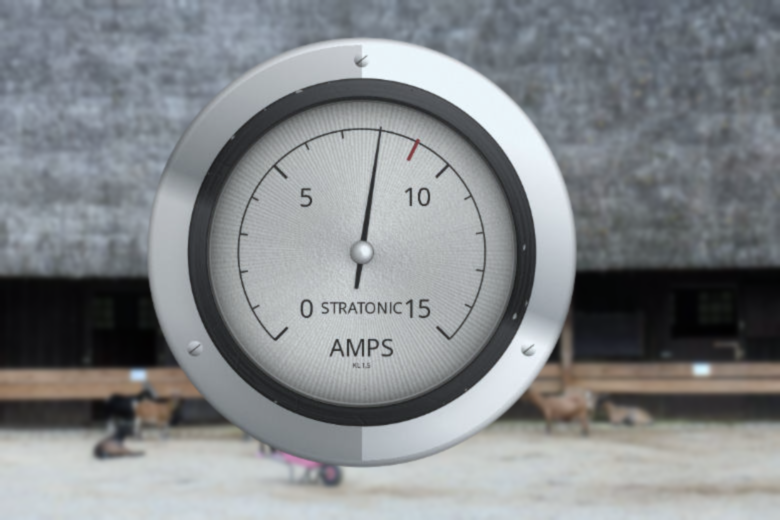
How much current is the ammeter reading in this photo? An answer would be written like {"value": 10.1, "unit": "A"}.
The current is {"value": 8, "unit": "A"}
